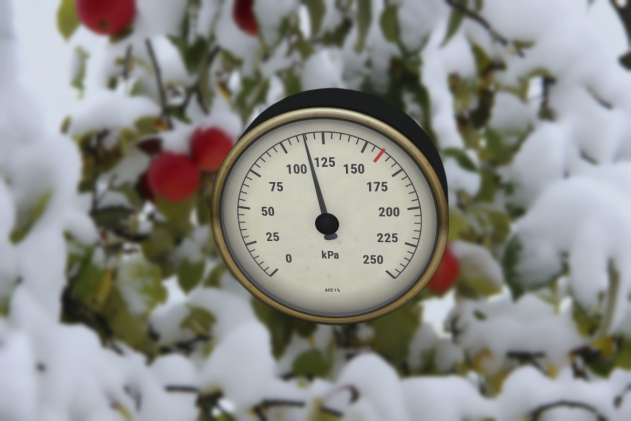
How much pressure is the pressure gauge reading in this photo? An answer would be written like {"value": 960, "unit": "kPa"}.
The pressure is {"value": 115, "unit": "kPa"}
